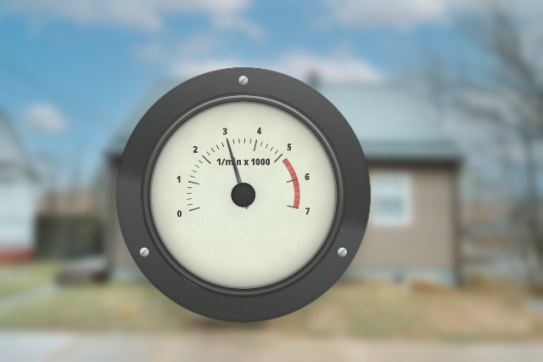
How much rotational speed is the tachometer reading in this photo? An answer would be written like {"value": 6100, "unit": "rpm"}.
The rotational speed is {"value": 3000, "unit": "rpm"}
